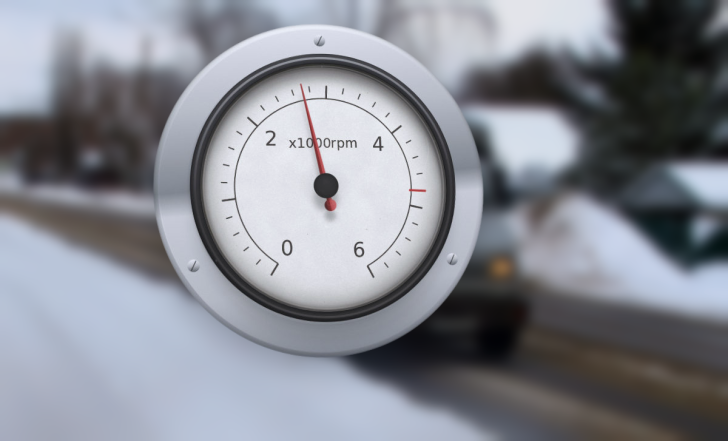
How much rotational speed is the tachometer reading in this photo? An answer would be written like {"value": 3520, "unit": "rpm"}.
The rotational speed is {"value": 2700, "unit": "rpm"}
